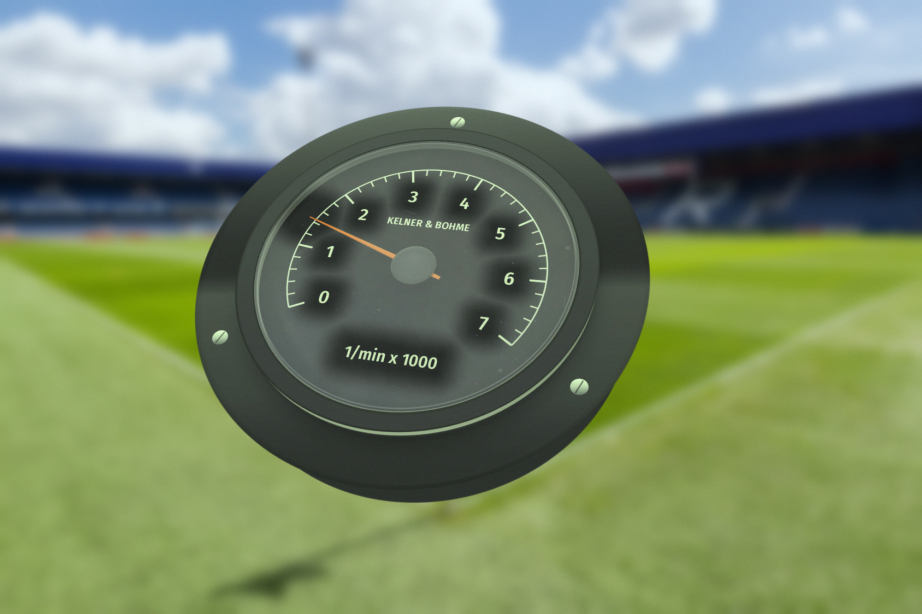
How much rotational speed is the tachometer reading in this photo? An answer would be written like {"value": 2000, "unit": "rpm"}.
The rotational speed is {"value": 1400, "unit": "rpm"}
